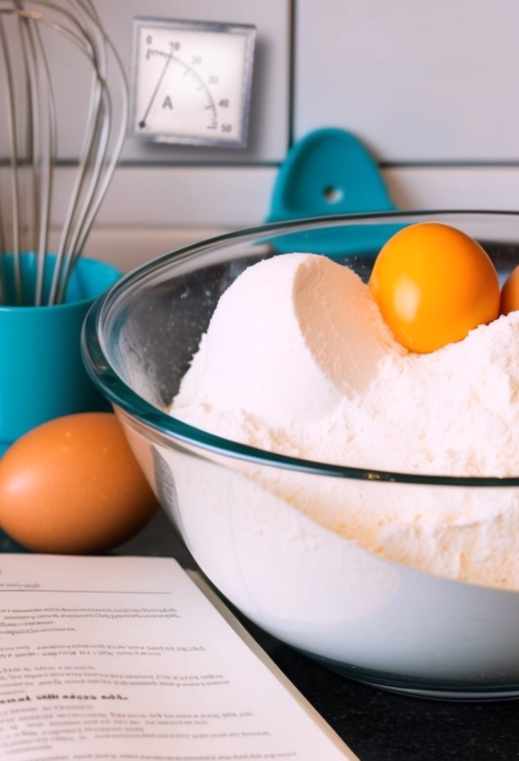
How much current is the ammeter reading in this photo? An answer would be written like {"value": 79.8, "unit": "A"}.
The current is {"value": 10, "unit": "A"}
